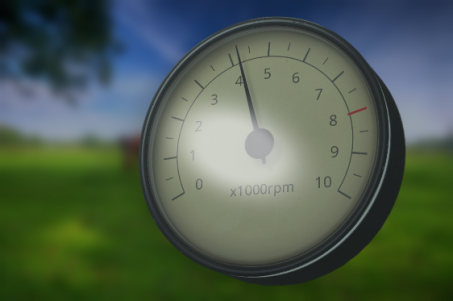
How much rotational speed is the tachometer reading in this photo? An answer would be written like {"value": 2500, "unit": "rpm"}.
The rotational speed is {"value": 4250, "unit": "rpm"}
